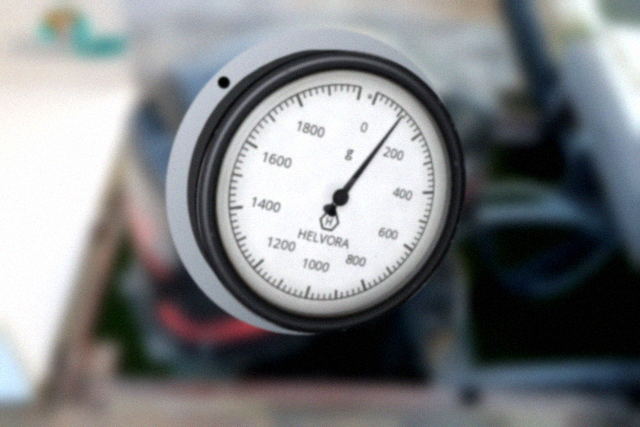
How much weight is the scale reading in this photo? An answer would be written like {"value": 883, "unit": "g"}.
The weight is {"value": 100, "unit": "g"}
